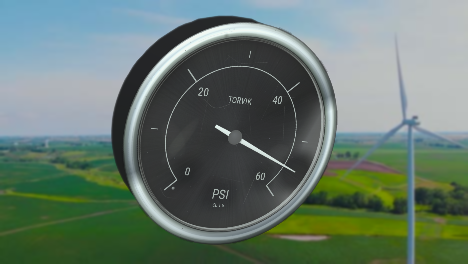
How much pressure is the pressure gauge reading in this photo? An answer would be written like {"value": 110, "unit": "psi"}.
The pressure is {"value": 55, "unit": "psi"}
